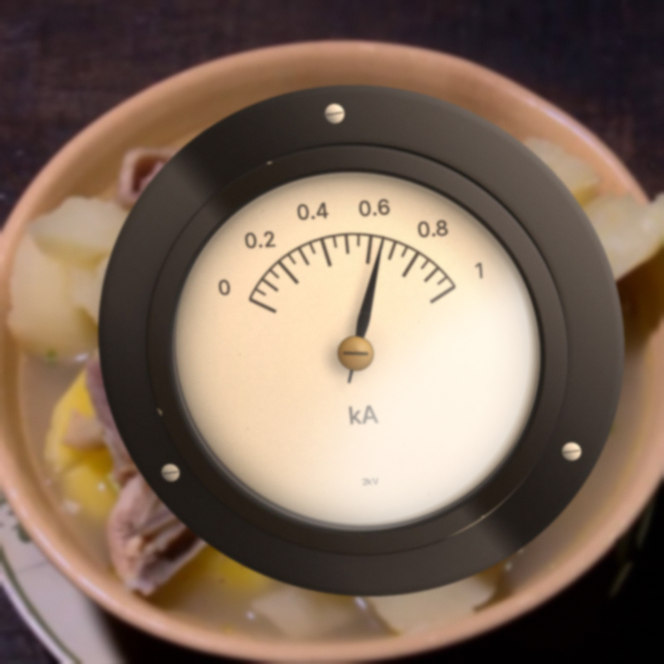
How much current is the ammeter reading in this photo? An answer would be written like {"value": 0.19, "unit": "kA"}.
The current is {"value": 0.65, "unit": "kA"}
